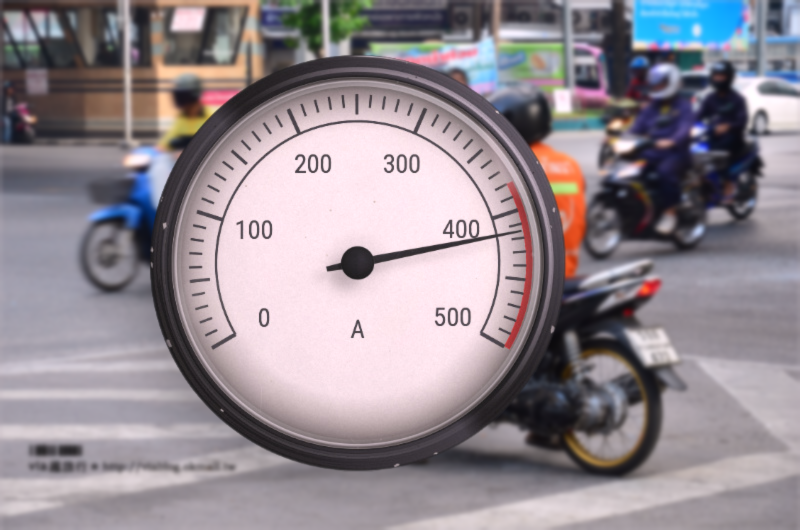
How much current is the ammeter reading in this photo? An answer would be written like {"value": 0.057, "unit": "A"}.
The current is {"value": 415, "unit": "A"}
